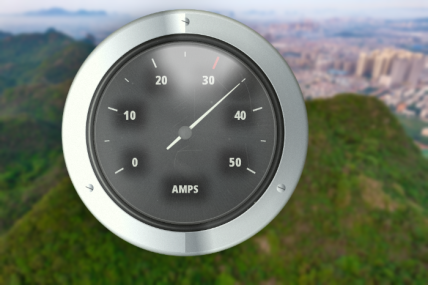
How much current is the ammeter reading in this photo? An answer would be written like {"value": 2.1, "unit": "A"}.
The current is {"value": 35, "unit": "A"}
